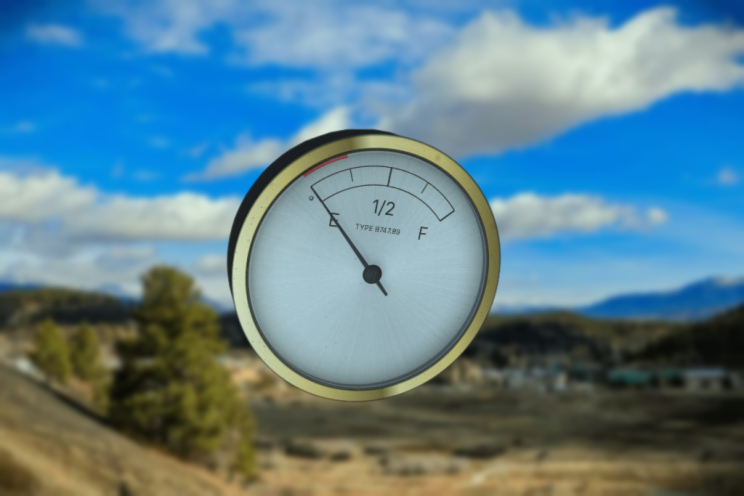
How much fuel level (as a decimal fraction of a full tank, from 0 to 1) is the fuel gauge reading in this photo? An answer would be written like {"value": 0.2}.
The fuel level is {"value": 0}
